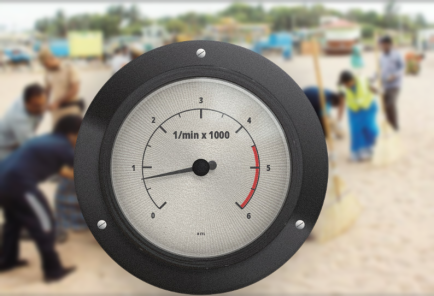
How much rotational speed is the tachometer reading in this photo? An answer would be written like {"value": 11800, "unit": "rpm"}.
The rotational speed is {"value": 750, "unit": "rpm"}
